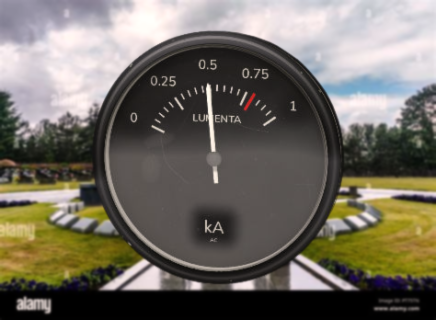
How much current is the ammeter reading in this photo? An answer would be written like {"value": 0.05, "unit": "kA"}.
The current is {"value": 0.5, "unit": "kA"}
